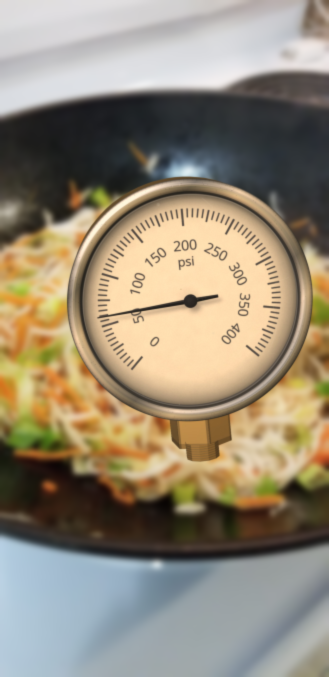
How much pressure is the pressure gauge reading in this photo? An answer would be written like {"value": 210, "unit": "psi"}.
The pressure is {"value": 60, "unit": "psi"}
